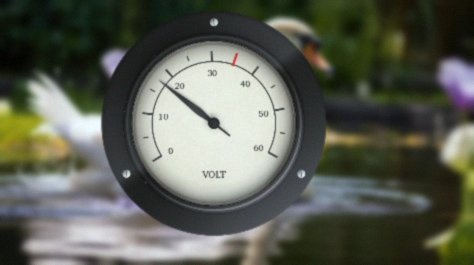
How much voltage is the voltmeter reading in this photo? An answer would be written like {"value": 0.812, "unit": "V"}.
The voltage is {"value": 17.5, "unit": "V"}
